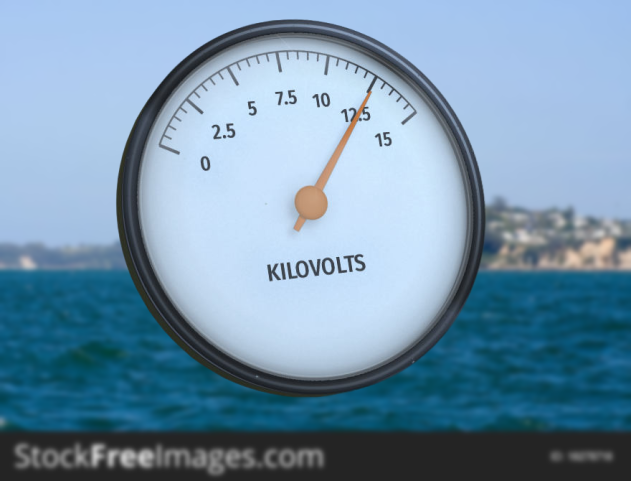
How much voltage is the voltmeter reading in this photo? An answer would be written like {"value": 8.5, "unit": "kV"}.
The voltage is {"value": 12.5, "unit": "kV"}
